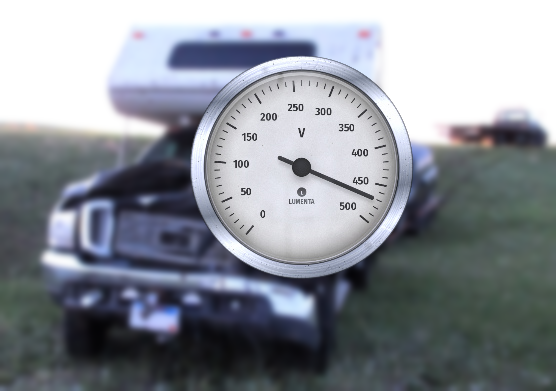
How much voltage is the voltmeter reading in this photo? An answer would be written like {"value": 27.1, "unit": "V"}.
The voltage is {"value": 470, "unit": "V"}
